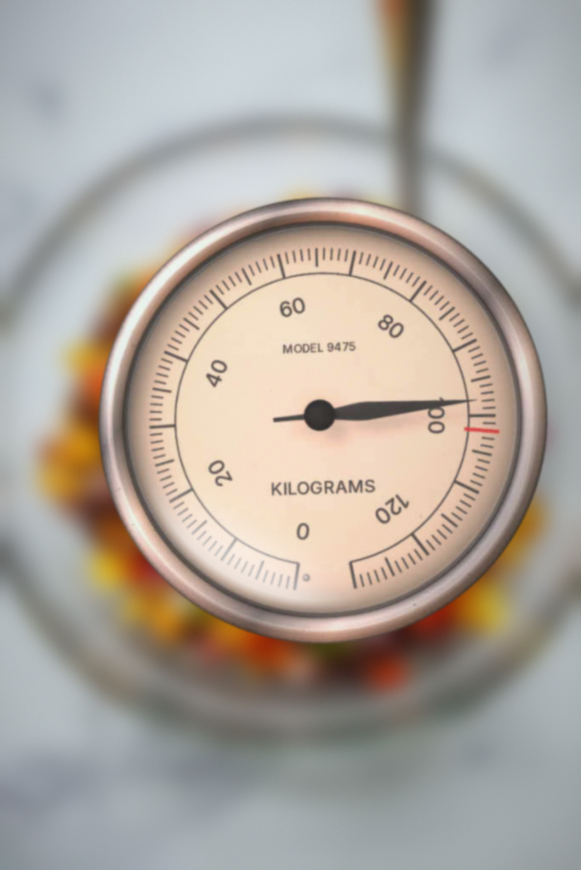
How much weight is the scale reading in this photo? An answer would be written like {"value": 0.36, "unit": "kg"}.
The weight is {"value": 98, "unit": "kg"}
